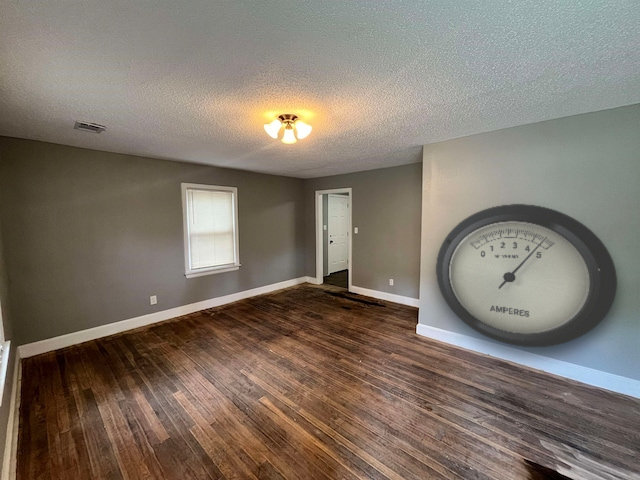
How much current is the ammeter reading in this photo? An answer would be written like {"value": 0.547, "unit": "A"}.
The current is {"value": 4.5, "unit": "A"}
